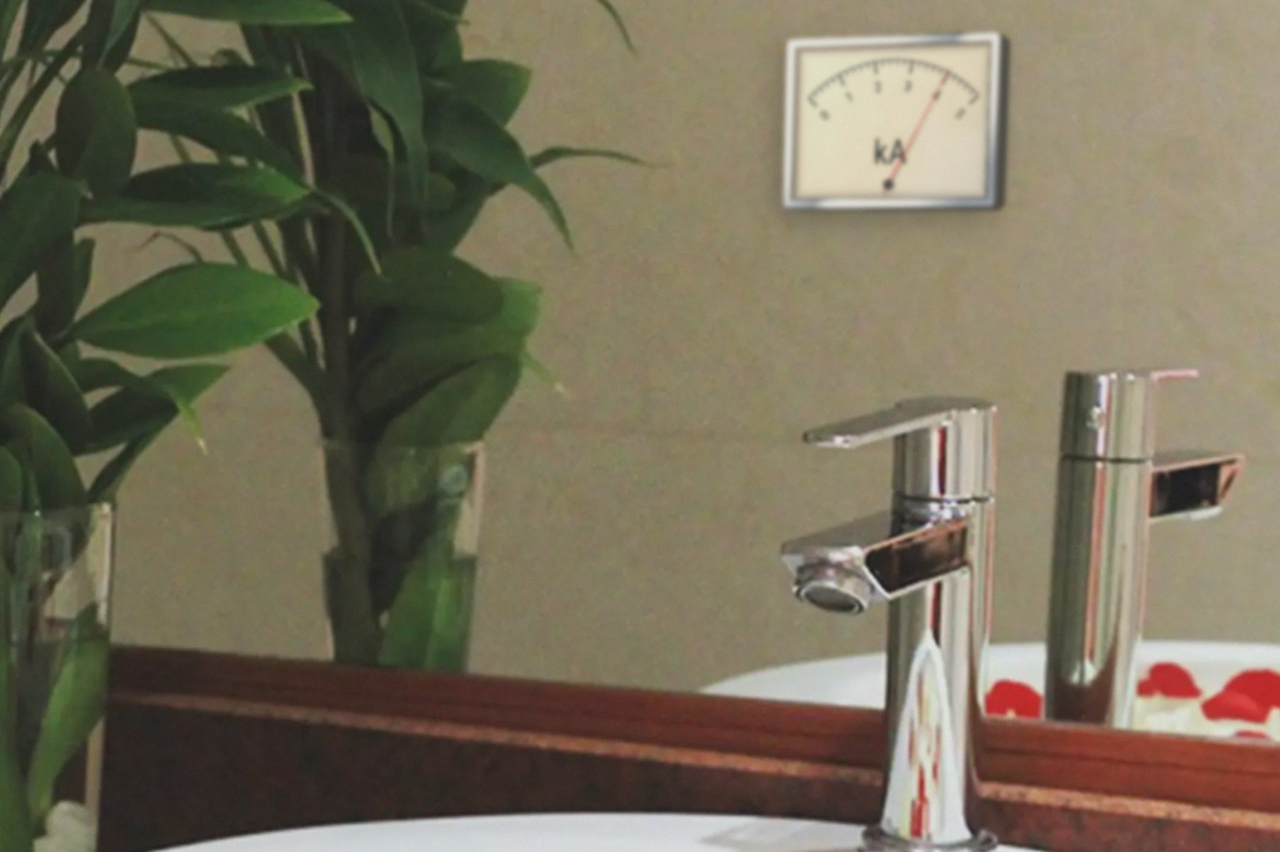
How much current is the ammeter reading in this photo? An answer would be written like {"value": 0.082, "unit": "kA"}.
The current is {"value": 4, "unit": "kA"}
